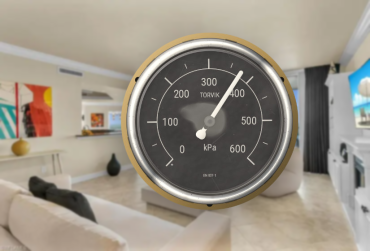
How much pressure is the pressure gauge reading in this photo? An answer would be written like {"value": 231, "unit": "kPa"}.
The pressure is {"value": 375, "unit": "kPa"}
